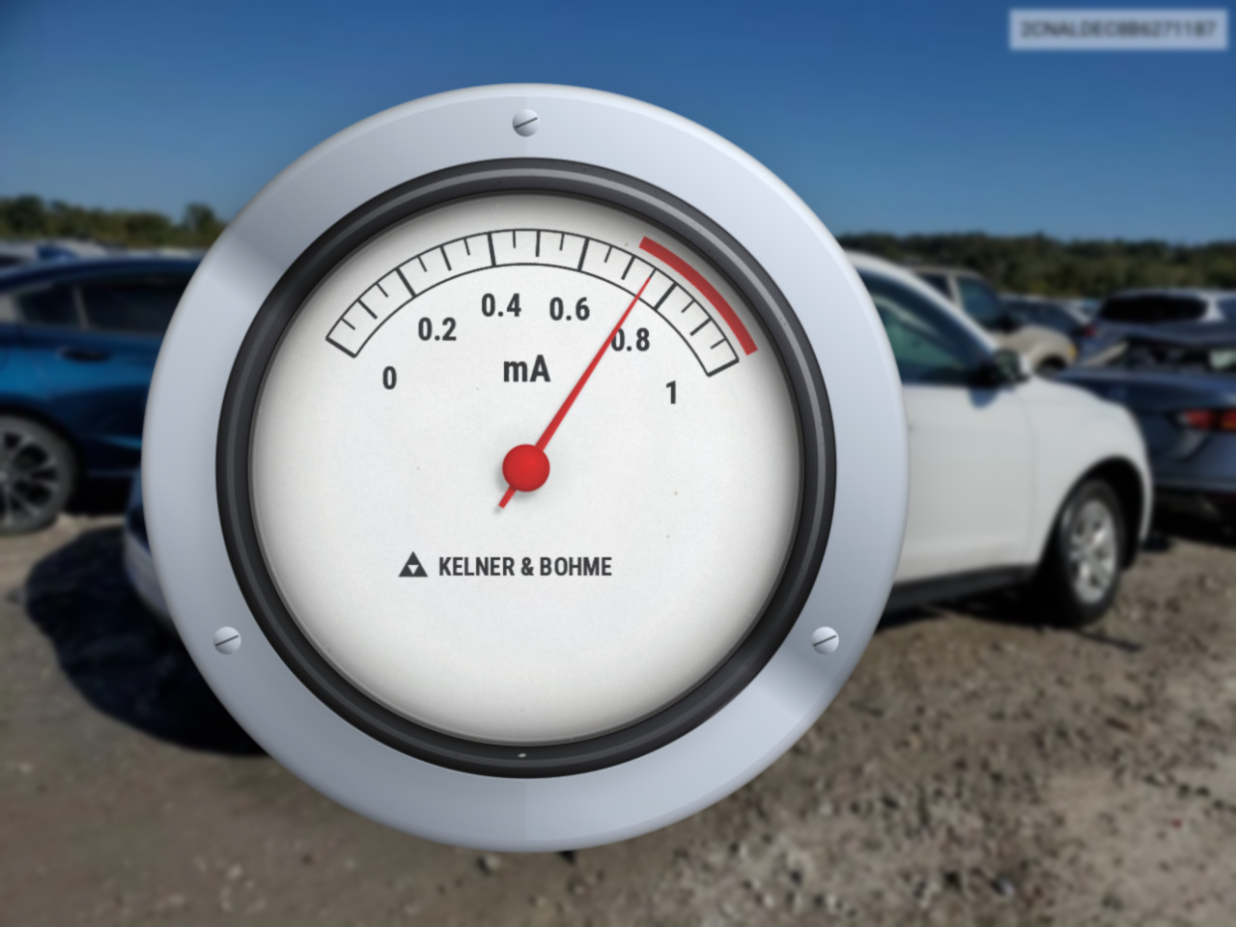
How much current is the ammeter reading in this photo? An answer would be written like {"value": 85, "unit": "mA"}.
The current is {"value": 0.75, "unit": "mA"}
